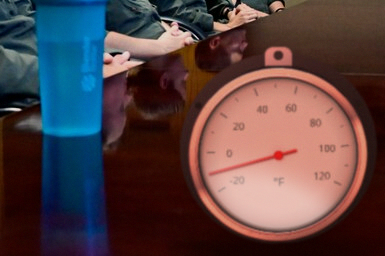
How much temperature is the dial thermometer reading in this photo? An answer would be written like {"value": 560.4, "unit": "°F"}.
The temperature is {"value": -10, "unit": "°F"}
